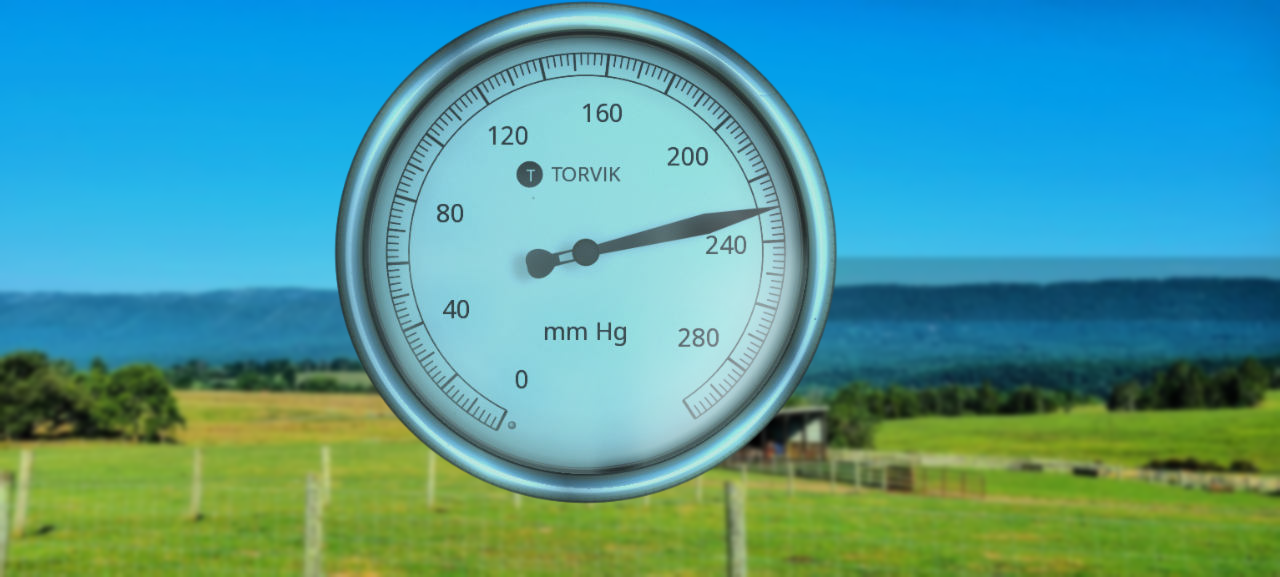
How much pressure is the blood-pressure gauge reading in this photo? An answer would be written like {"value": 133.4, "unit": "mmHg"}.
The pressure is {"value": 230, "unit": "mmHg"}
